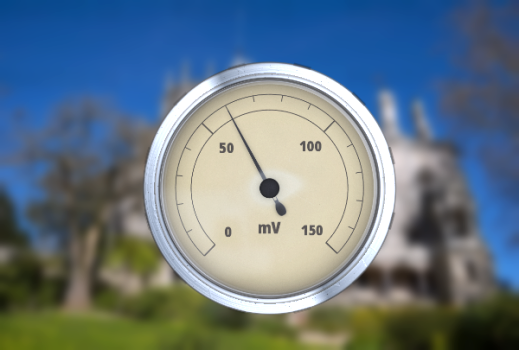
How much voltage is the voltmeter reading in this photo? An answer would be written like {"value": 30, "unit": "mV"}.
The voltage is {"value": 60, "unit": "mV"}
